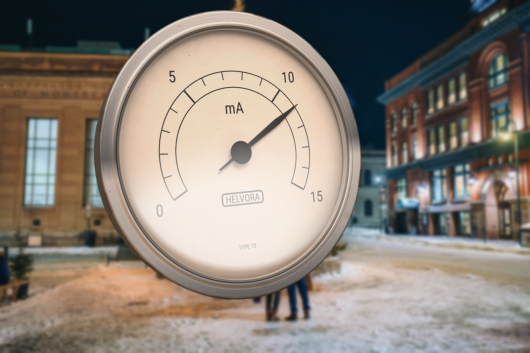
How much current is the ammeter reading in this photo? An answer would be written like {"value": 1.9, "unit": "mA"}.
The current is {"value": 11, "unit": "mA"}
